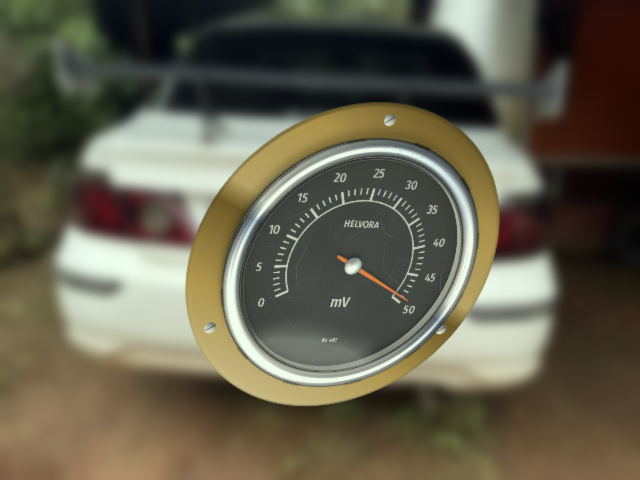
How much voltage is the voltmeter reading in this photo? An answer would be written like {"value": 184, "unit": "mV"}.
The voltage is {"value": 49, "unit": "mV"}
